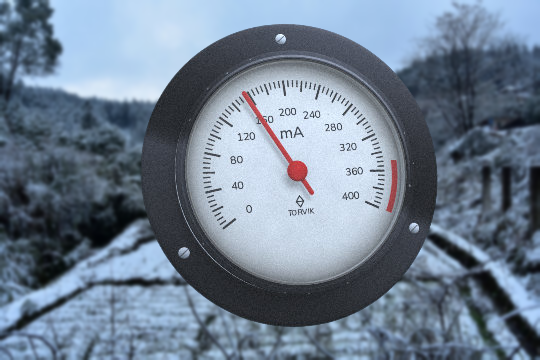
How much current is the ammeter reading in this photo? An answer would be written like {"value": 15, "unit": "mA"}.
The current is {"value": 155, "unit": "mA"}
